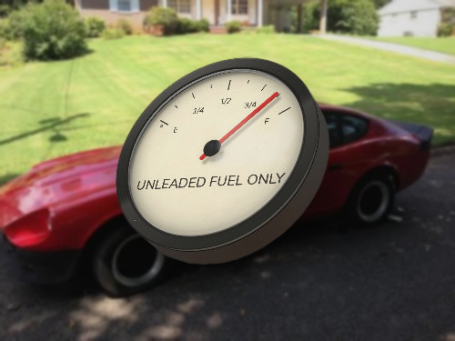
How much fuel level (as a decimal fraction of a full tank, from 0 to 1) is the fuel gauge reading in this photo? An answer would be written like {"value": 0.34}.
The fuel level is {"value": 0.875}
